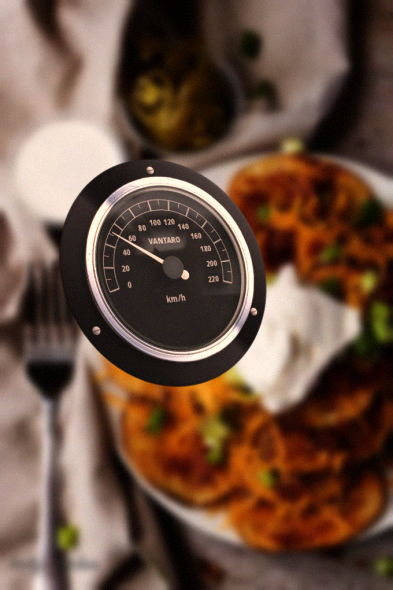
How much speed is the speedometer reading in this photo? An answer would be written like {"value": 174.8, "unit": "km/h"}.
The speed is {"value": 50, "unit": "km/h"}
